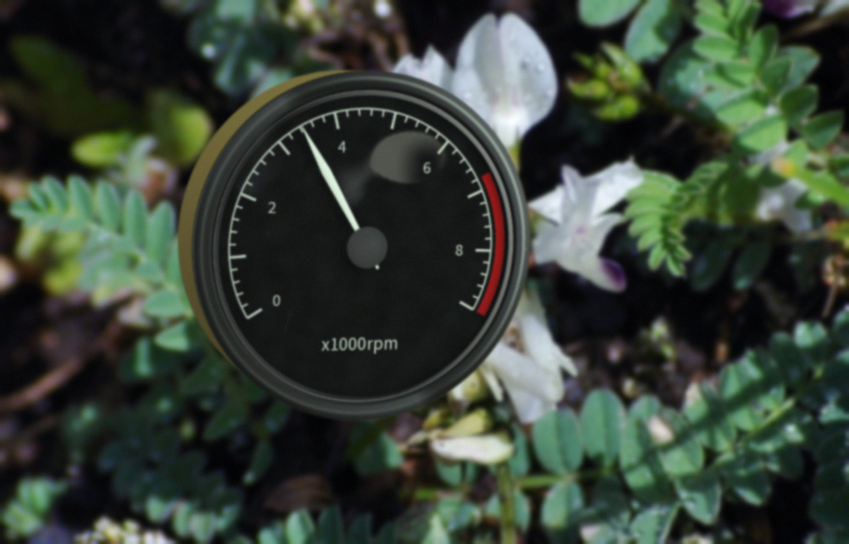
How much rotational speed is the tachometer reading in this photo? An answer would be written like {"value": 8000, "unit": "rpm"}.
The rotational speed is {"value": 3400, "unit": "rpm"}
